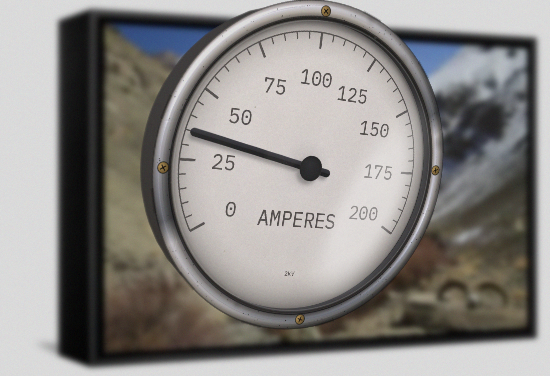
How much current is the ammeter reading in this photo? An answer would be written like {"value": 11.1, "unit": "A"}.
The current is {"value": 35, "unit": "A"}
